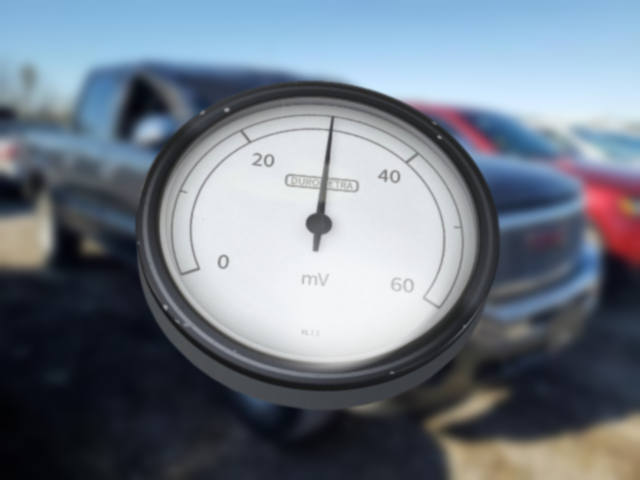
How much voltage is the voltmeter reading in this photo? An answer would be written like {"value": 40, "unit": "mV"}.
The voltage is {"value": 30, "unit": "mV"}
